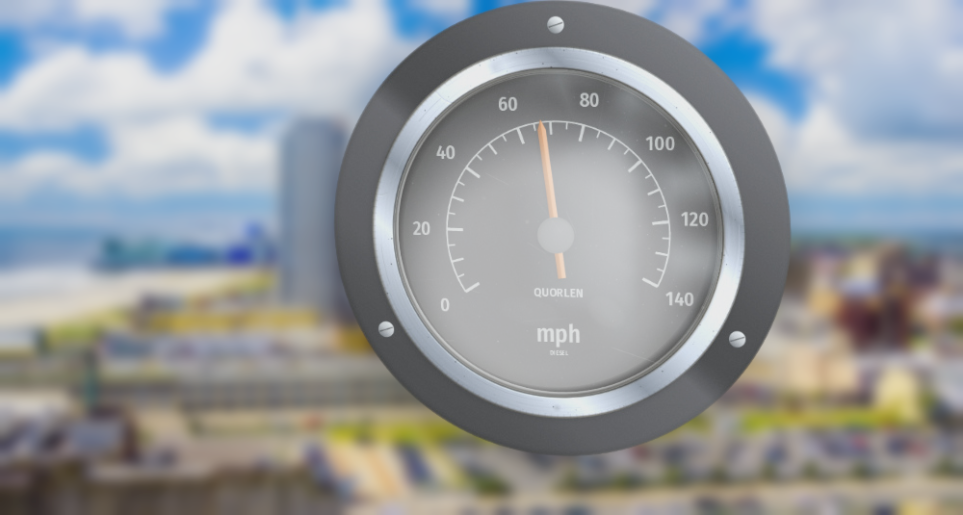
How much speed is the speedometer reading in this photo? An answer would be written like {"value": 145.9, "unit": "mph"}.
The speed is {"value": 67.5, "unit": "mph"}
